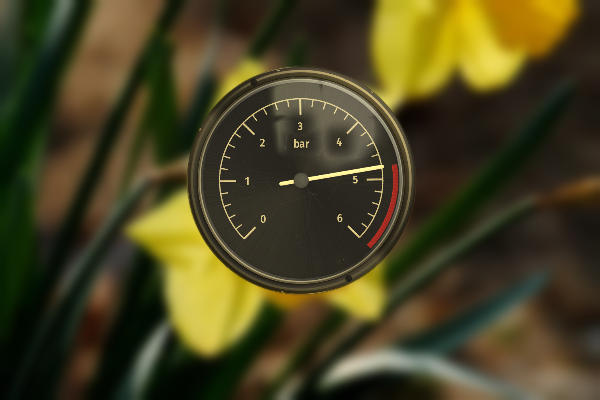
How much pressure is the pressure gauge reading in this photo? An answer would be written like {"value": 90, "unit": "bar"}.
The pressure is {"value": 4.8, "unit": "bar"}
